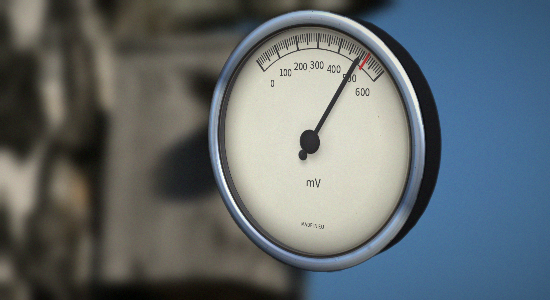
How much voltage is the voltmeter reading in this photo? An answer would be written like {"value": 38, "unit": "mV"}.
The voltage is {"value": 500, "unit": "mV"}
